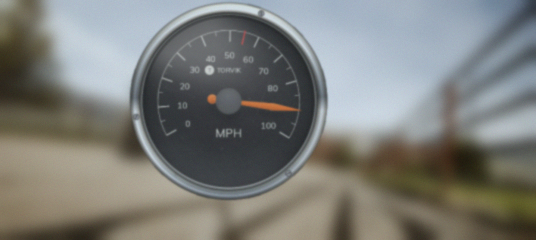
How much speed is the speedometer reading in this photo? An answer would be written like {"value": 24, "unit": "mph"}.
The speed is {"value": 90, "unit": "mph"}
